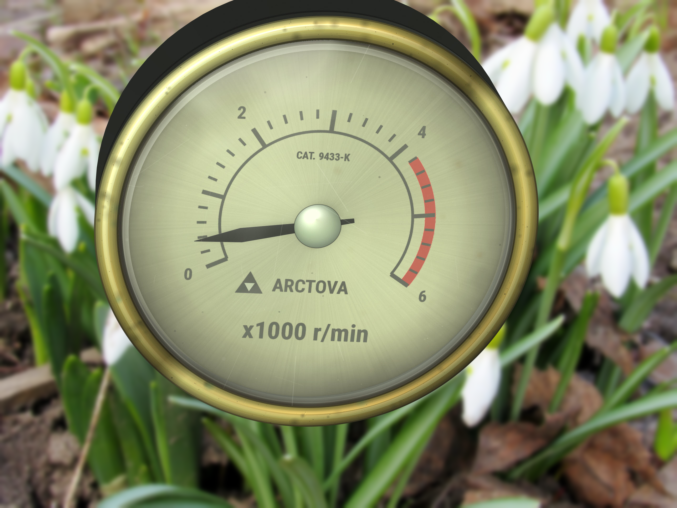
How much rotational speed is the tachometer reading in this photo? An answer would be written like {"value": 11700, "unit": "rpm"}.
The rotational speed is {"value": 400, "unit": "rpm"}
